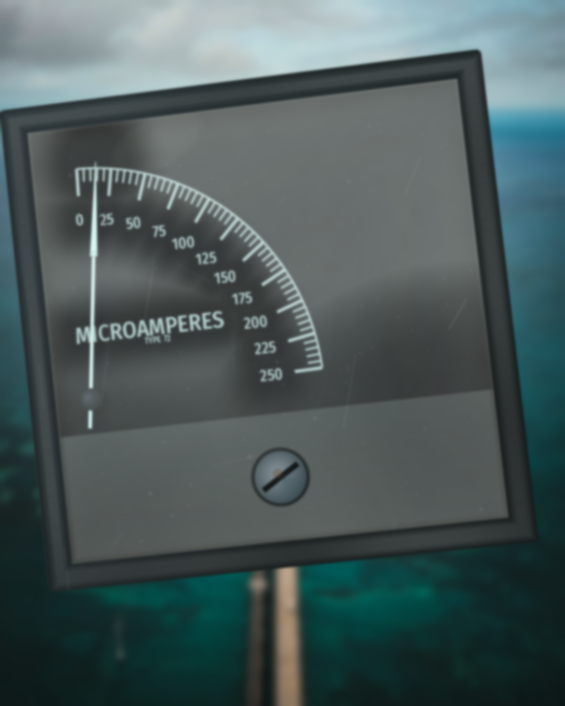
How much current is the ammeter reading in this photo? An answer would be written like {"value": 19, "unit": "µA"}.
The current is {"value": 15, "unit": "µA"}
